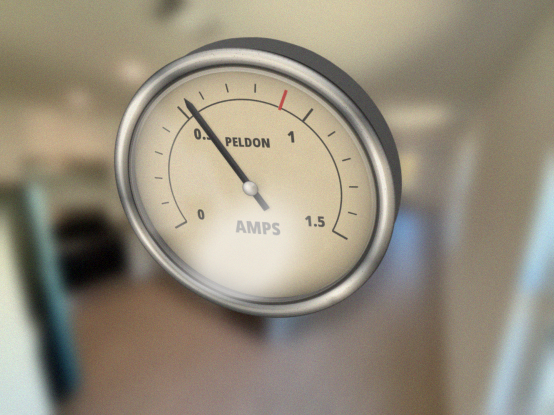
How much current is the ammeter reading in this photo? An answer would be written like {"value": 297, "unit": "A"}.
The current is {"value": 0.55, "unit": "A"}
